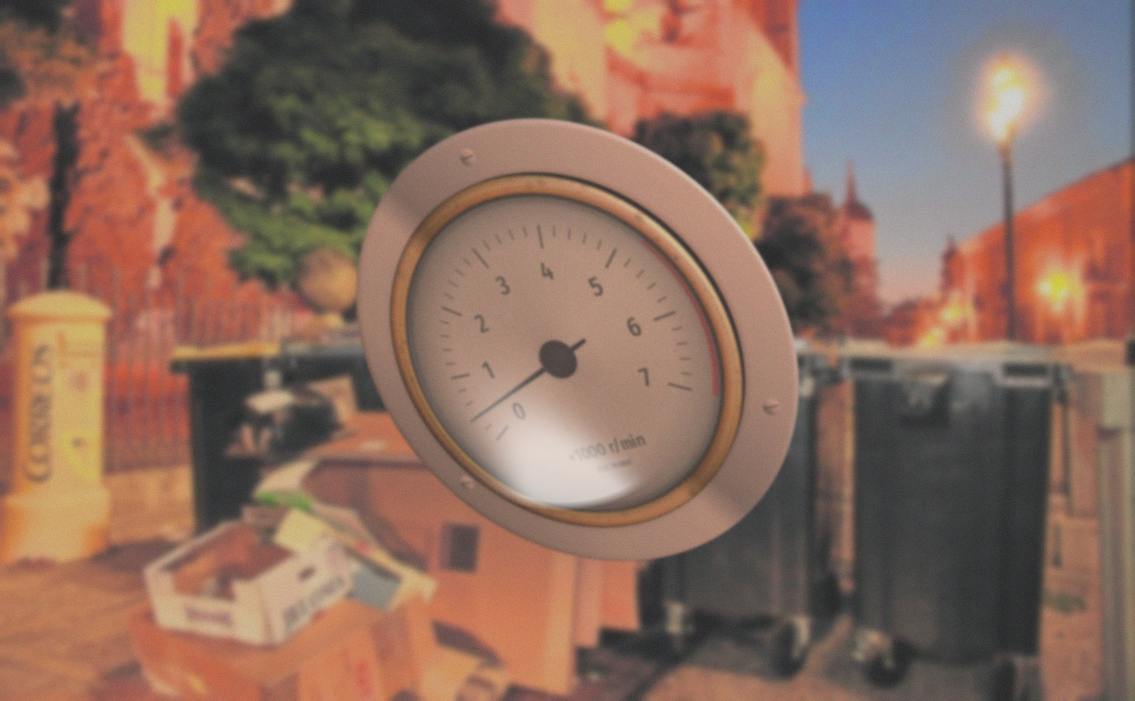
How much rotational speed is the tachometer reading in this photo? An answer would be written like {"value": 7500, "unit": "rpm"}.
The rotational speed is {"value": 400, "unit": "rpm"}
